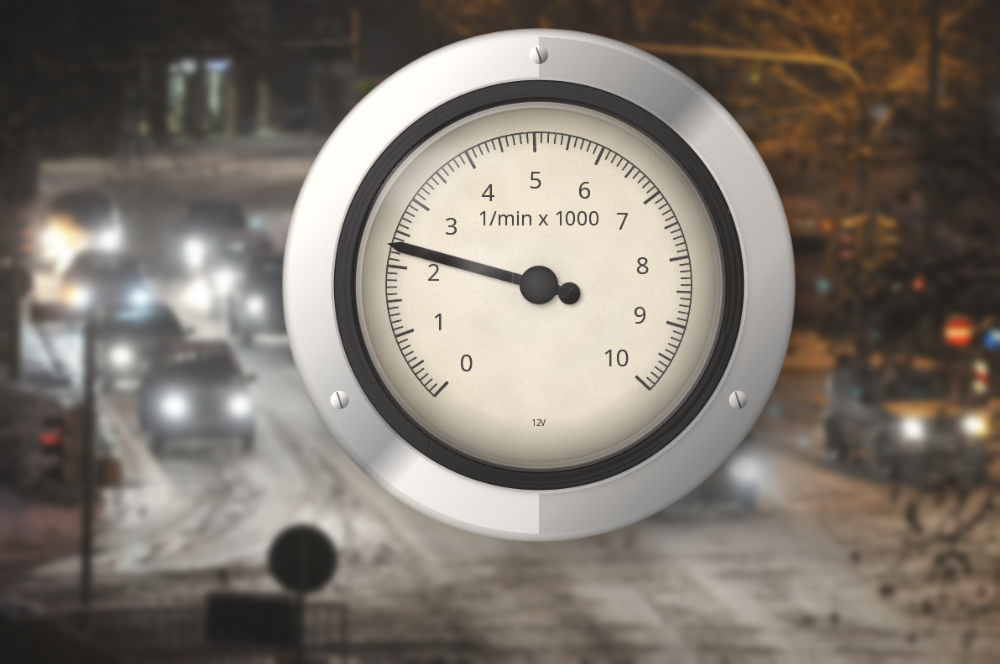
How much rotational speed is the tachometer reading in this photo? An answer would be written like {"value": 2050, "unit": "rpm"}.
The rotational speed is {"value": 2300, "unit": "rpm"}
